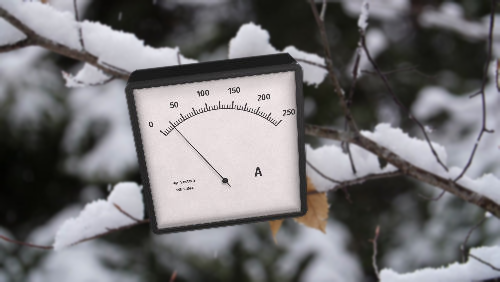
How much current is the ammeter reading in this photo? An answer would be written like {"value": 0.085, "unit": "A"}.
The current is {"value": 25, "unit": "A"}
